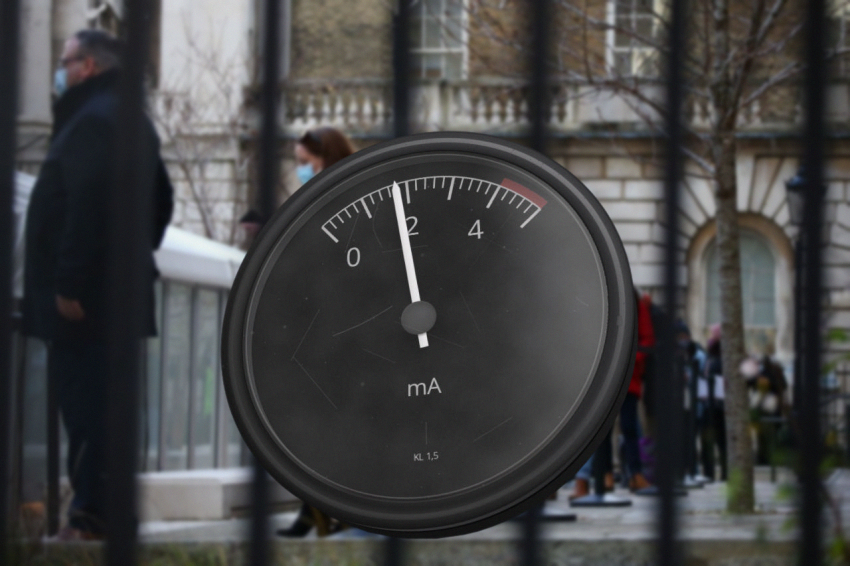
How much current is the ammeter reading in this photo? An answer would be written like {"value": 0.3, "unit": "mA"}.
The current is {"value": 1.8, "unit": "mA"}
